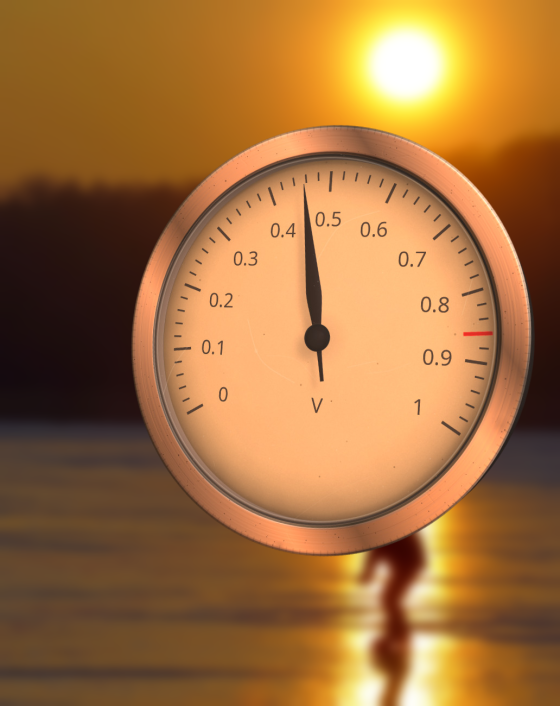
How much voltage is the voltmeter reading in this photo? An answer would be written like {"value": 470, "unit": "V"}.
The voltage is {"value": 0.46, "unit": "V"}
